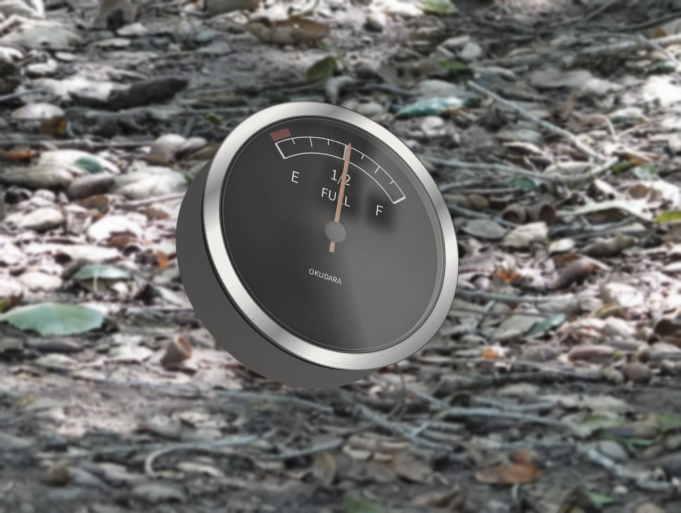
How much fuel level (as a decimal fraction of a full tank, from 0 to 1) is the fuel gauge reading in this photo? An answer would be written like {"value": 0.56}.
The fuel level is {"value": 0.5}
